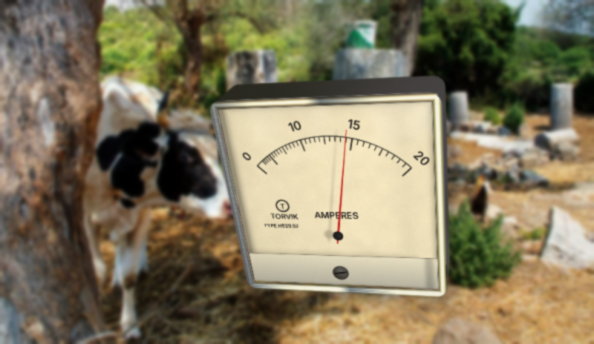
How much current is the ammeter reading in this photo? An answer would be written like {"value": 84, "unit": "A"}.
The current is {"value": 14.5, "unit": "A"}
